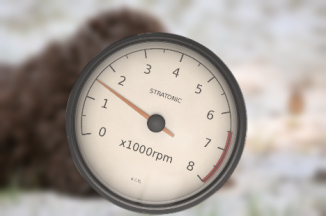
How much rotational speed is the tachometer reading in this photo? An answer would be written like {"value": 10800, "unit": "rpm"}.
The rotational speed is {"value": 1500, "unit": "rpm"}
